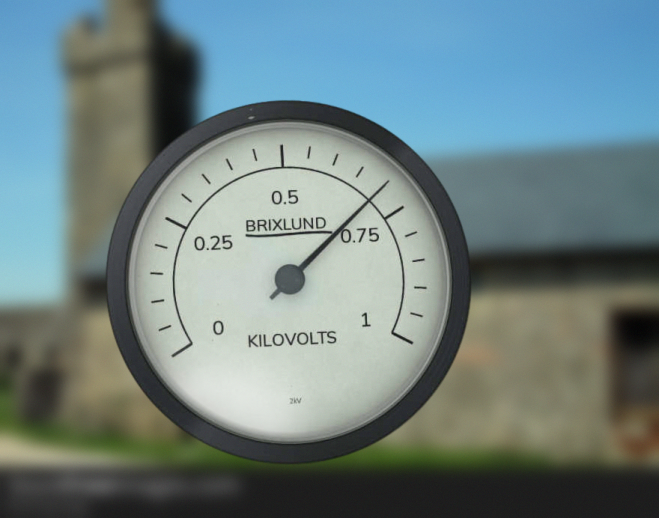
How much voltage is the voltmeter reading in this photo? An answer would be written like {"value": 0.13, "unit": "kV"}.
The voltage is {"value": 0.7, "unit": "kV"}
